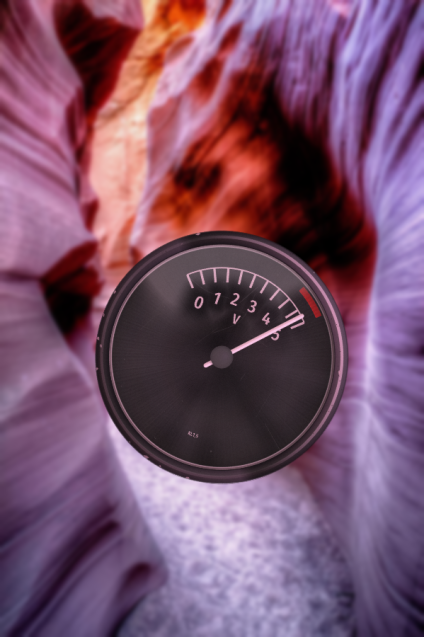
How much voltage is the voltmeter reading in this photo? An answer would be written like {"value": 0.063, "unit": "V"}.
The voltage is {"value": 4.75, "unit": "V"}
